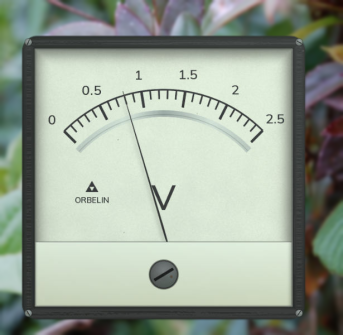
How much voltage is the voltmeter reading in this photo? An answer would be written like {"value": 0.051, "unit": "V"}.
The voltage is {"value": 0.8, "unit": "V"}
